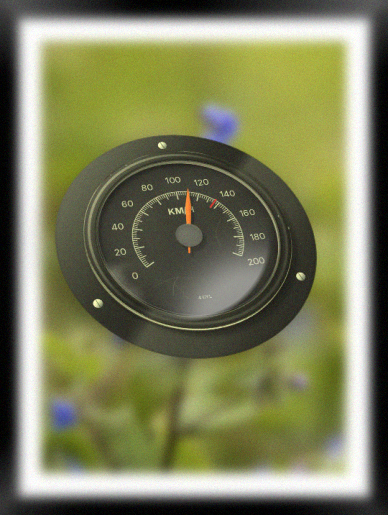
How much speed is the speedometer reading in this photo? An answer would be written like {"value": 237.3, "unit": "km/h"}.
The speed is {"value": 110, "unit": "km/h"}
